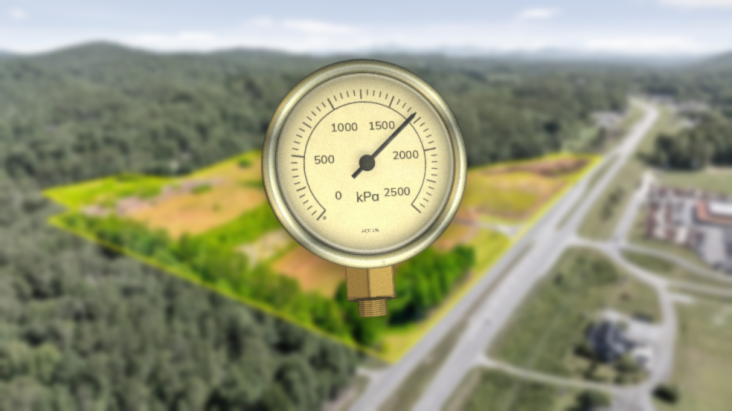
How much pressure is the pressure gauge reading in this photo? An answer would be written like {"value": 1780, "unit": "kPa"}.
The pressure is {"value": 1700, "unit": "kPa"}
